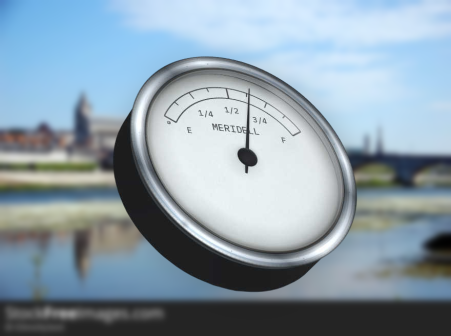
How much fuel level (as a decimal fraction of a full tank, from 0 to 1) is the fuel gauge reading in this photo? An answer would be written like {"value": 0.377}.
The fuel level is {"value": 0.625}
